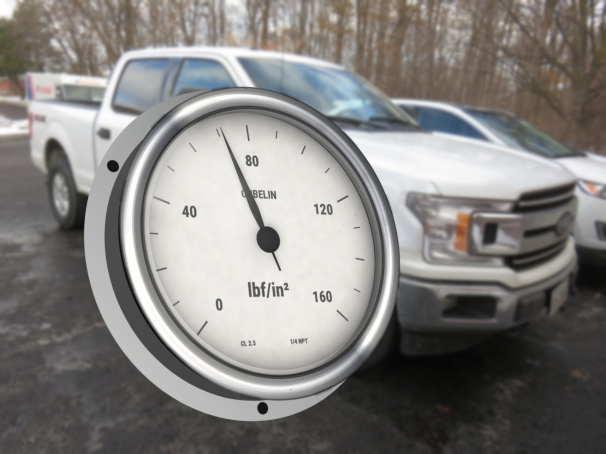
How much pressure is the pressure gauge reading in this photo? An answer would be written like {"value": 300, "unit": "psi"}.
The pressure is {"value": 70, "unit": "psi"}
